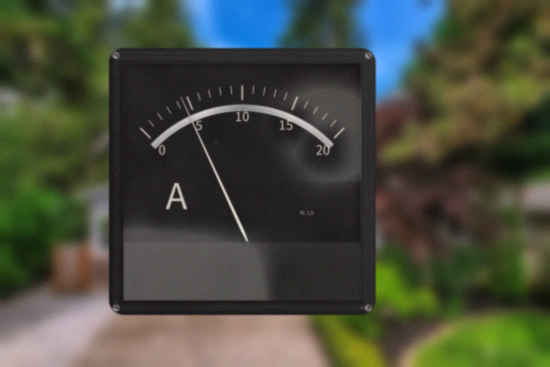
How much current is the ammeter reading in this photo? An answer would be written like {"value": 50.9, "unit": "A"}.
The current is {"value": 4.5, "unit": "A"}
